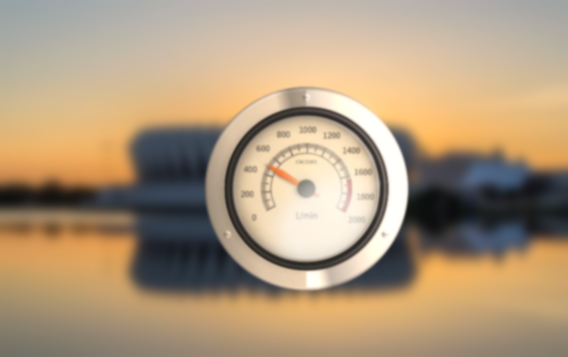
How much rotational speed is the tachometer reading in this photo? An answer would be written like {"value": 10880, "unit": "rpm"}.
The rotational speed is {"value": 500, "unit": "rpm"}
